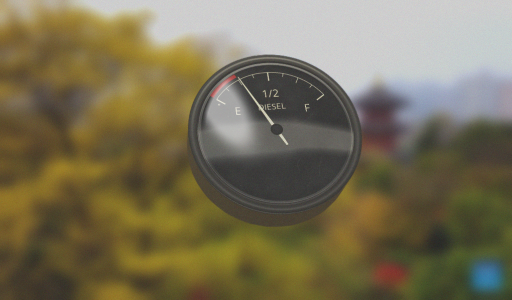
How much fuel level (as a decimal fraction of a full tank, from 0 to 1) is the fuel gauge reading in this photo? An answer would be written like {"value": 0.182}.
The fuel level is {"value": 0.25}
